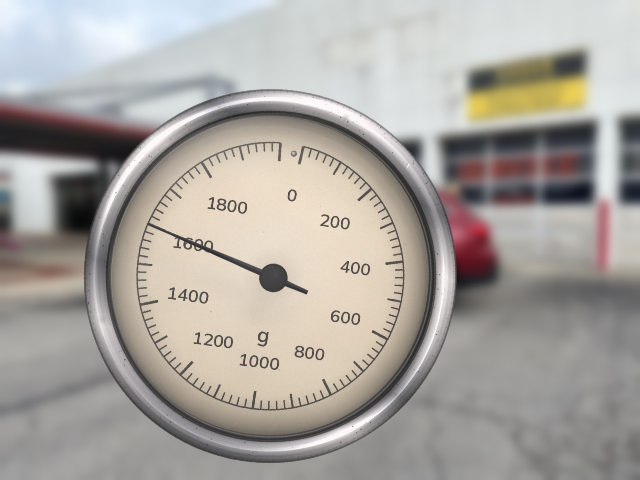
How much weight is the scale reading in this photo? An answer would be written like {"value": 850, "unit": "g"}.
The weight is {"value": 1600, "unit": "g"}
